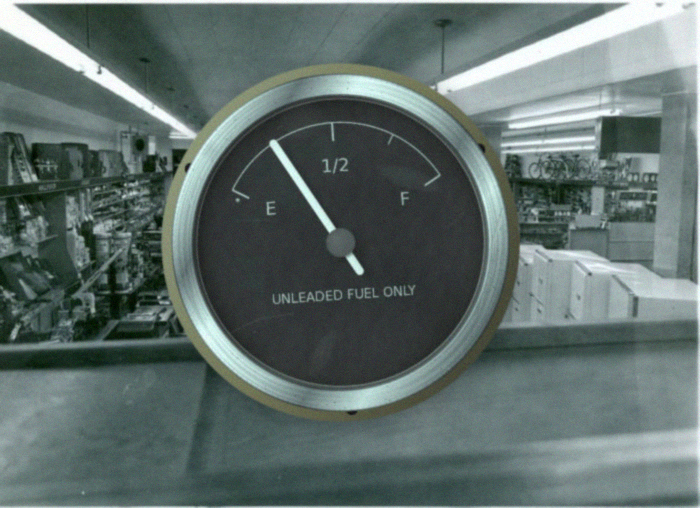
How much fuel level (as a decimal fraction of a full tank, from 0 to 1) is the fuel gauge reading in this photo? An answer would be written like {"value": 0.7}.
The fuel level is {"value": 0.25}
